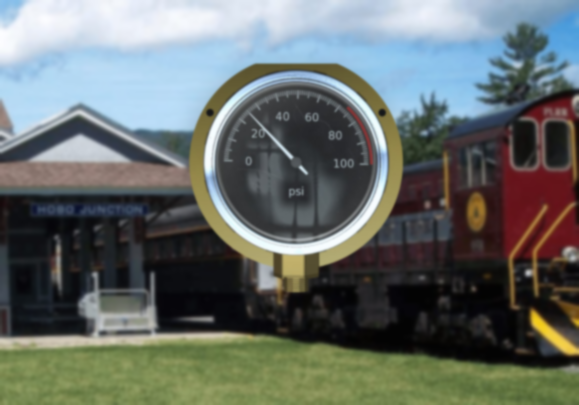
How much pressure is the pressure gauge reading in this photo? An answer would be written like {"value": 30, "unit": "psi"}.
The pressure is {"value": 25, "unit": "psi"}
